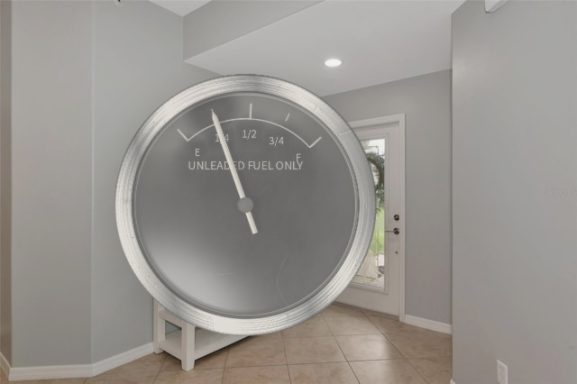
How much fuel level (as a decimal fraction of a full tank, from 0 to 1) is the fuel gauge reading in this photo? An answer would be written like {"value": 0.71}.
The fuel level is {"value": 0.25}
